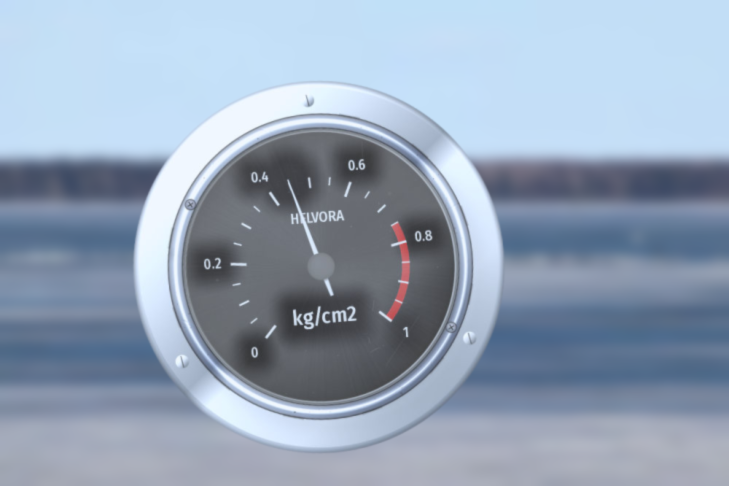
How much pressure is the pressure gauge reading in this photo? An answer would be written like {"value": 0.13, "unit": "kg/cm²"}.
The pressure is {"value": 0.45, "unit": "kg/cm²"}
